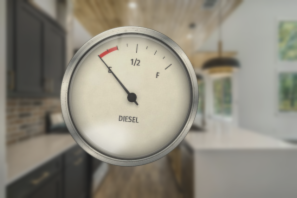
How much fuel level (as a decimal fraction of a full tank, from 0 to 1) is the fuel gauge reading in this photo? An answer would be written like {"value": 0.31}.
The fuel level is {"value": 0}
